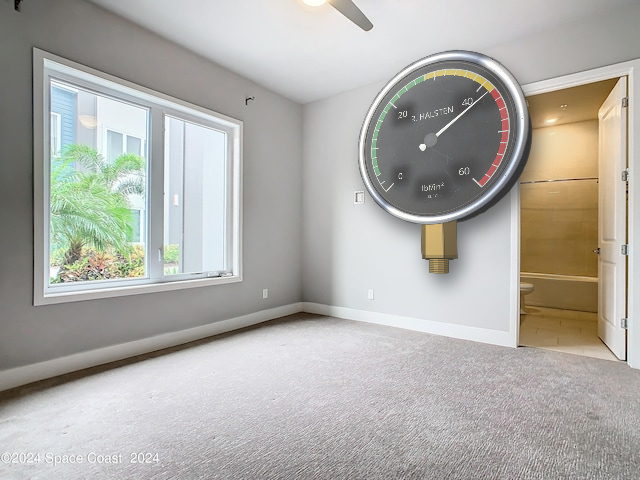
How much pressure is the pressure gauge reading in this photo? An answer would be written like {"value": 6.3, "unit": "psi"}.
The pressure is {"value": 42, "unit": "psi"}
